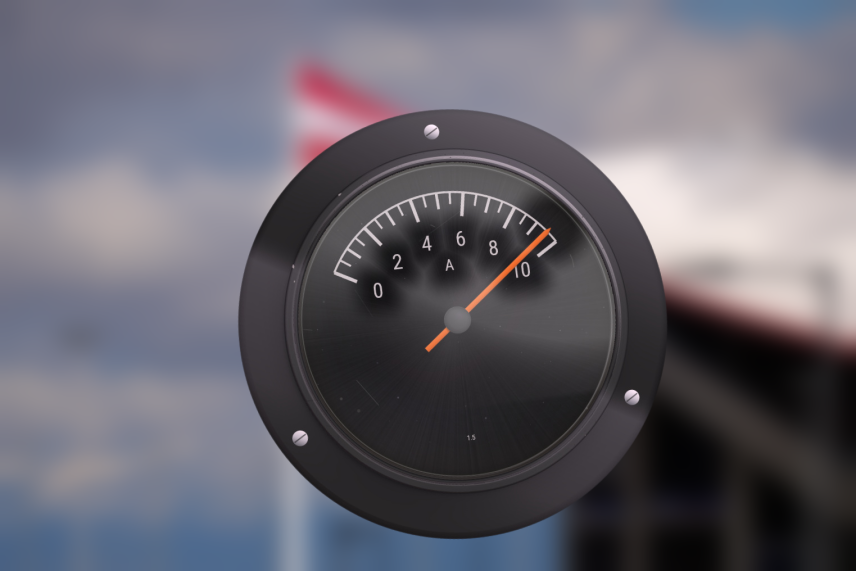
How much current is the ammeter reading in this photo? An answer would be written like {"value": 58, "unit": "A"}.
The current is {"value": 9.5, "unit": "A"}
